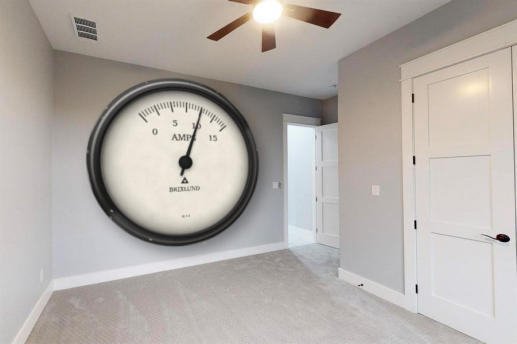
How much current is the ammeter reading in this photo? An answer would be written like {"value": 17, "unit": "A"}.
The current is {"value": 10, "unit": "A"}
